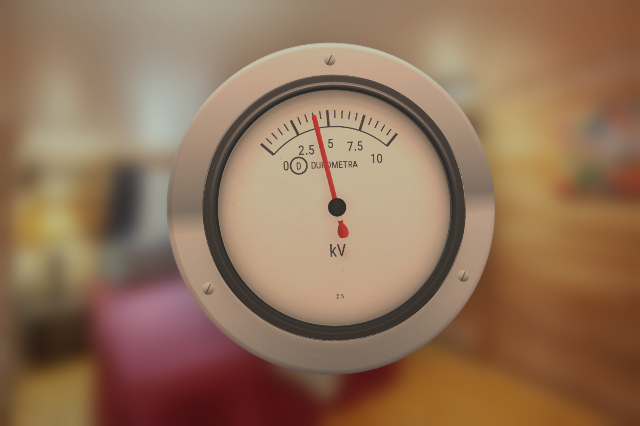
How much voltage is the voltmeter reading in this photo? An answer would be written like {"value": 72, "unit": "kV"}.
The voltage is {"value": 4, "unit": "kV"}
